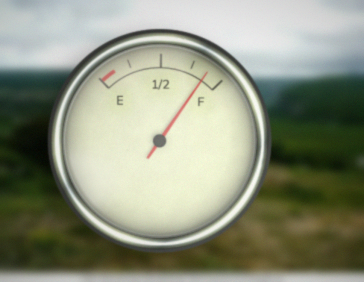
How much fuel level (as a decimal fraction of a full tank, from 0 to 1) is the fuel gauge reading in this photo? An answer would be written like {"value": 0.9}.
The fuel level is {"value": 0.875}
